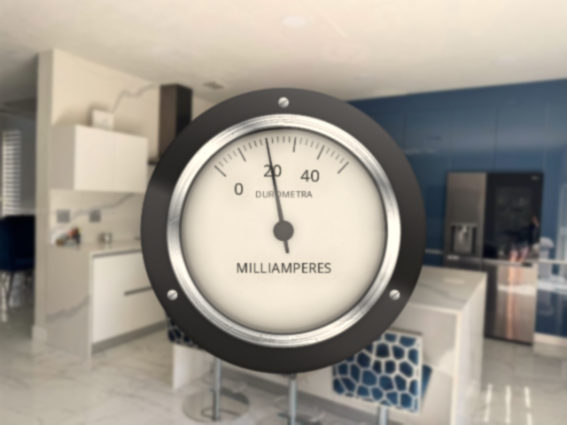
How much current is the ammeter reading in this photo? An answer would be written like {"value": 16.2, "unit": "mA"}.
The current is {"value": 20, "unit": "mA"}
